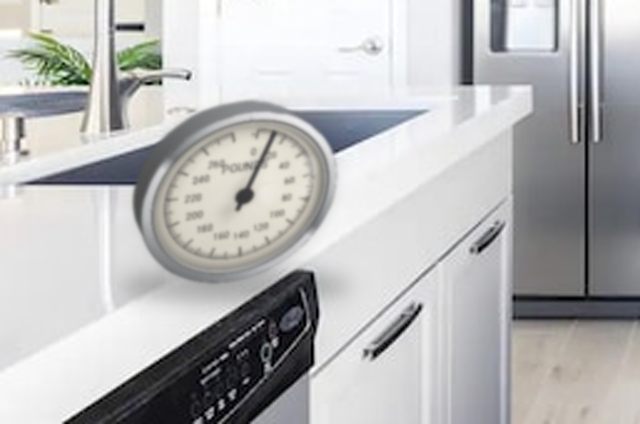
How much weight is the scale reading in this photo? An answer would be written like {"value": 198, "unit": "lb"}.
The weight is {"value": 10, "unit": "lb"}
